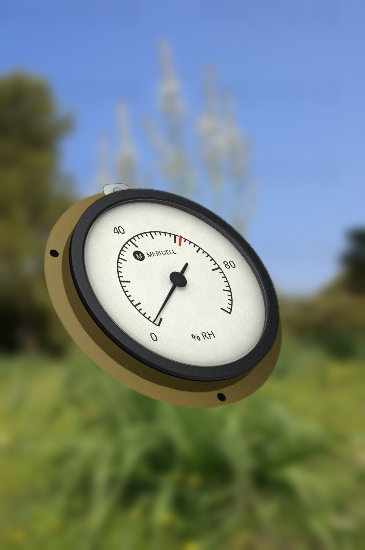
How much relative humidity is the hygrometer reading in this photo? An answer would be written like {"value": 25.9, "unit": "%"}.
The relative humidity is {"value": 2, "unit": "%"}
